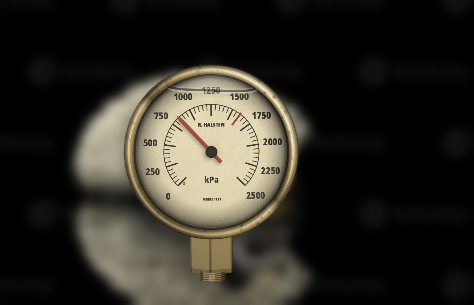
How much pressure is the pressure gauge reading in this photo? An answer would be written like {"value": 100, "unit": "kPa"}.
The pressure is {"value": 850, "unit": "kPa"}
